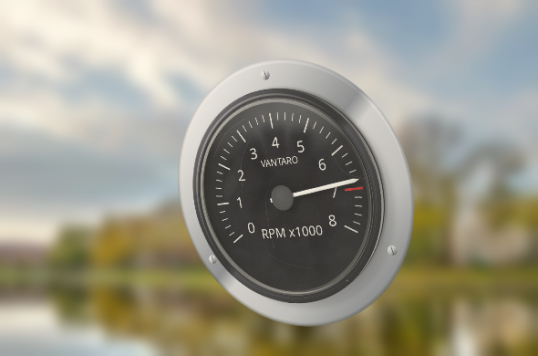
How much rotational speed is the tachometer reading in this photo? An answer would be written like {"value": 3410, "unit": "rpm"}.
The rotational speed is {"value": 6800, "unit": "rpm"}
